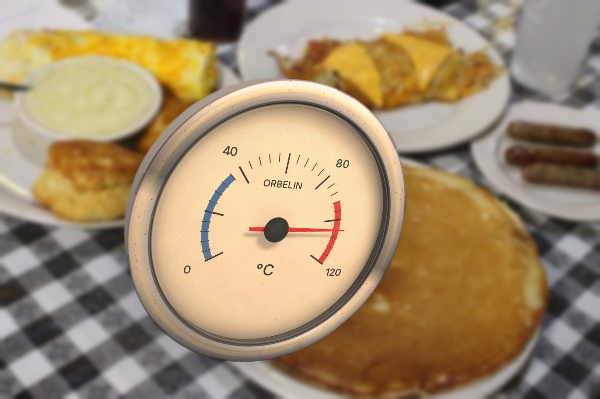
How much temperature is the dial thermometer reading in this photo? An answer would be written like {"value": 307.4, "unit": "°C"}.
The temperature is {"value": 104, "unit": "°C"}
